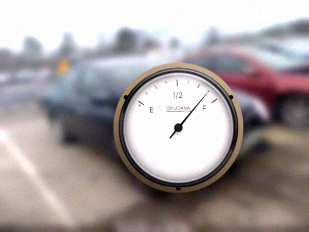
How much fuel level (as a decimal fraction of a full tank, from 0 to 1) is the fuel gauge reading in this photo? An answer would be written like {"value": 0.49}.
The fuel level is {"value": 0.875}
